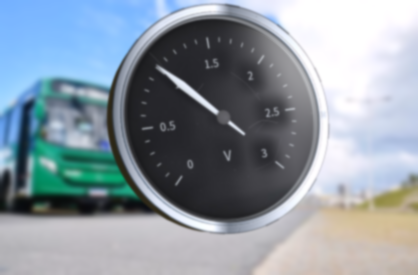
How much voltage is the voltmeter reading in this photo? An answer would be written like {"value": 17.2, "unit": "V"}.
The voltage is {"value": 1, "unit": "V"}
